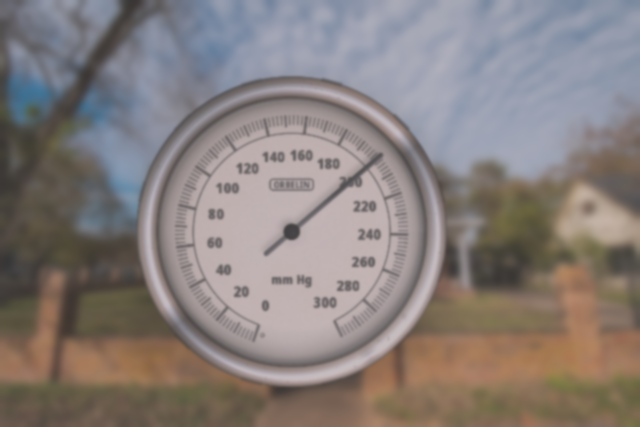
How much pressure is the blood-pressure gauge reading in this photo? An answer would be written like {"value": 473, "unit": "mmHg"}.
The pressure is {"value": 200, "unit": "mmHg"}
